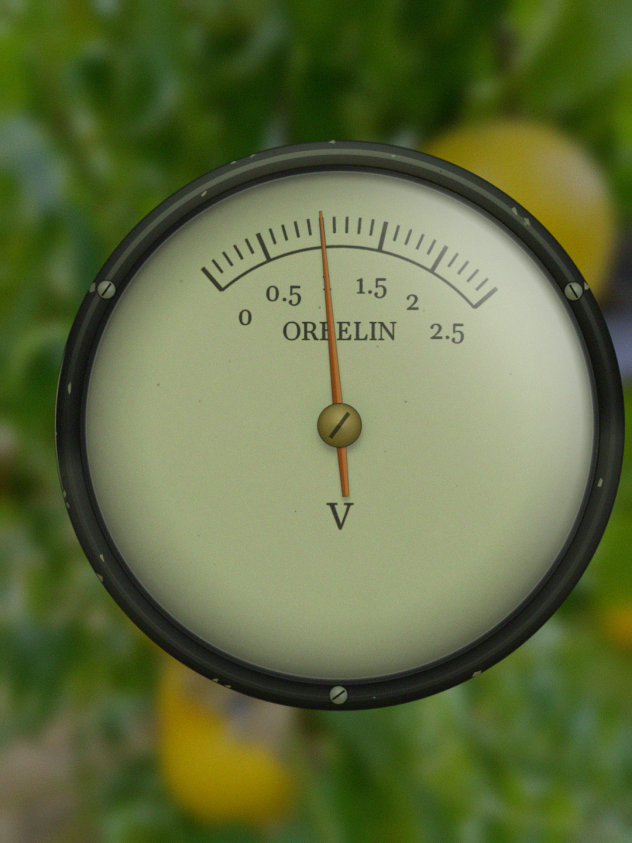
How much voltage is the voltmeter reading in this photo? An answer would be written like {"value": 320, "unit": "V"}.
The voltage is {"value": 1, "unit": "V"}
